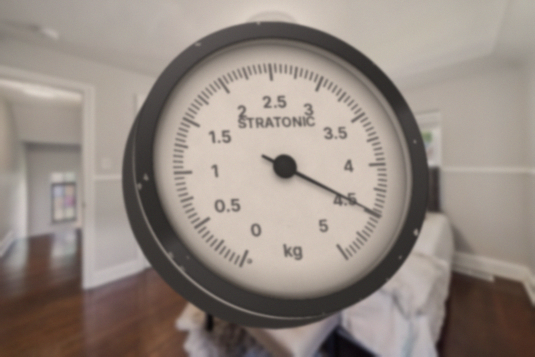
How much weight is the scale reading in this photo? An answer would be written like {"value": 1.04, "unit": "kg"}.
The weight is {"value": 4.5, "unit": "kg"}
